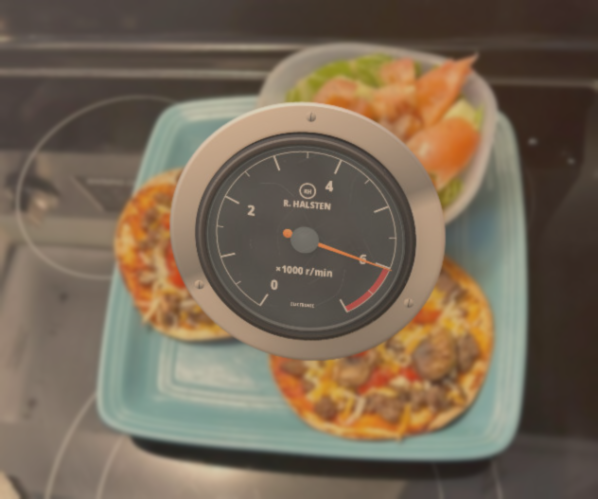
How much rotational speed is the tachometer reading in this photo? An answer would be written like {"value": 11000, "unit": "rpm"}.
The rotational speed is {"value": 6000, "unit": "rpm"}
